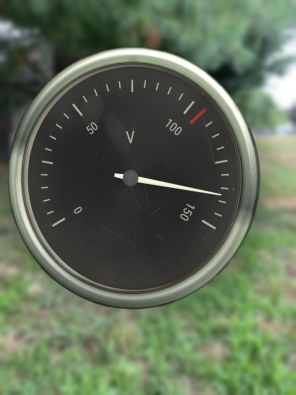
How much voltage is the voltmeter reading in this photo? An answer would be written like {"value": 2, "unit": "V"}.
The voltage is {"value": 137.5, "unit": "V"}
